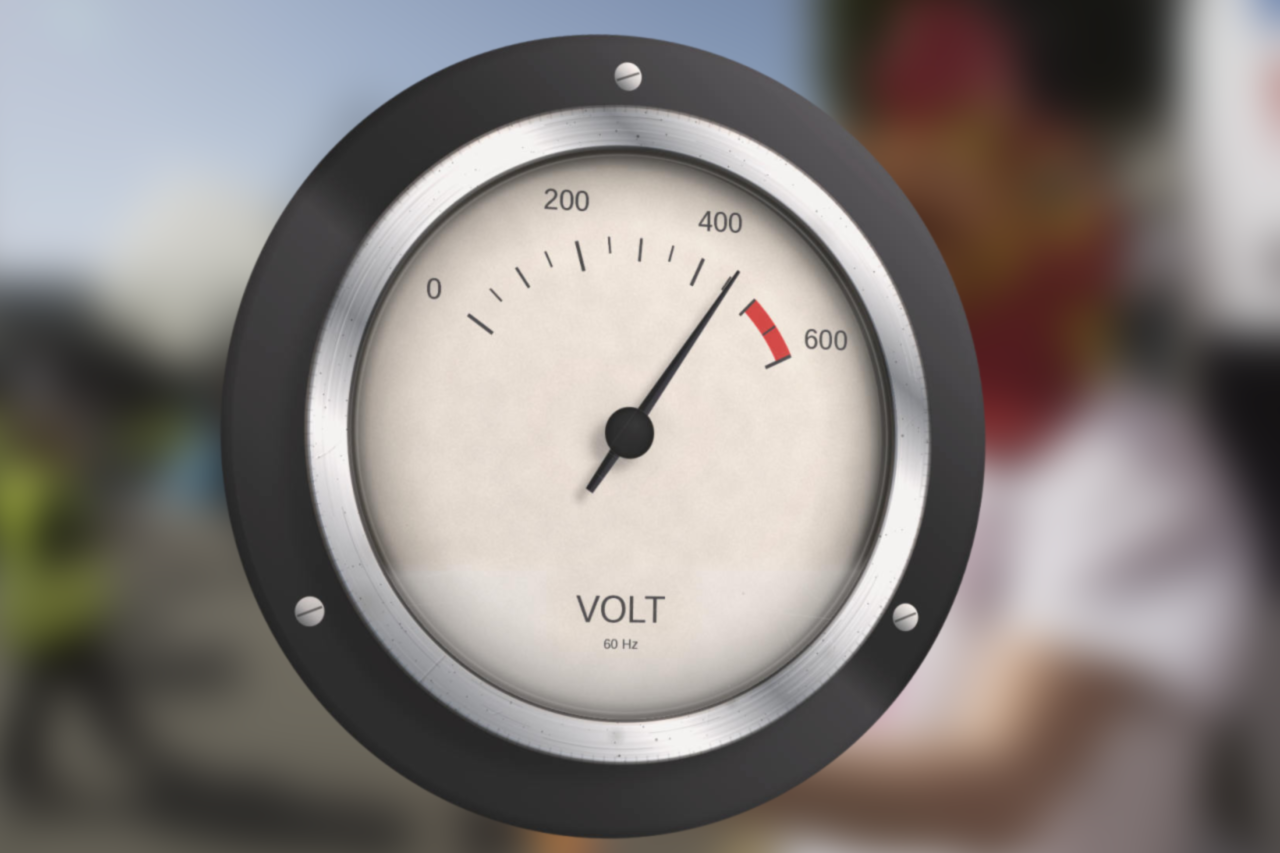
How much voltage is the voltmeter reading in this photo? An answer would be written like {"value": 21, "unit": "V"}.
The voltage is {"value": 450, "unit": "V"}
